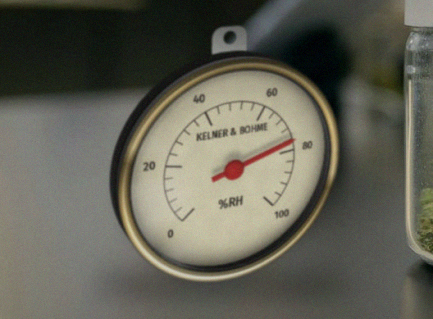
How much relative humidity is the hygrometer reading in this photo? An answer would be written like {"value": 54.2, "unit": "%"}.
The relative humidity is {"value": 76, "unit": "%"}
